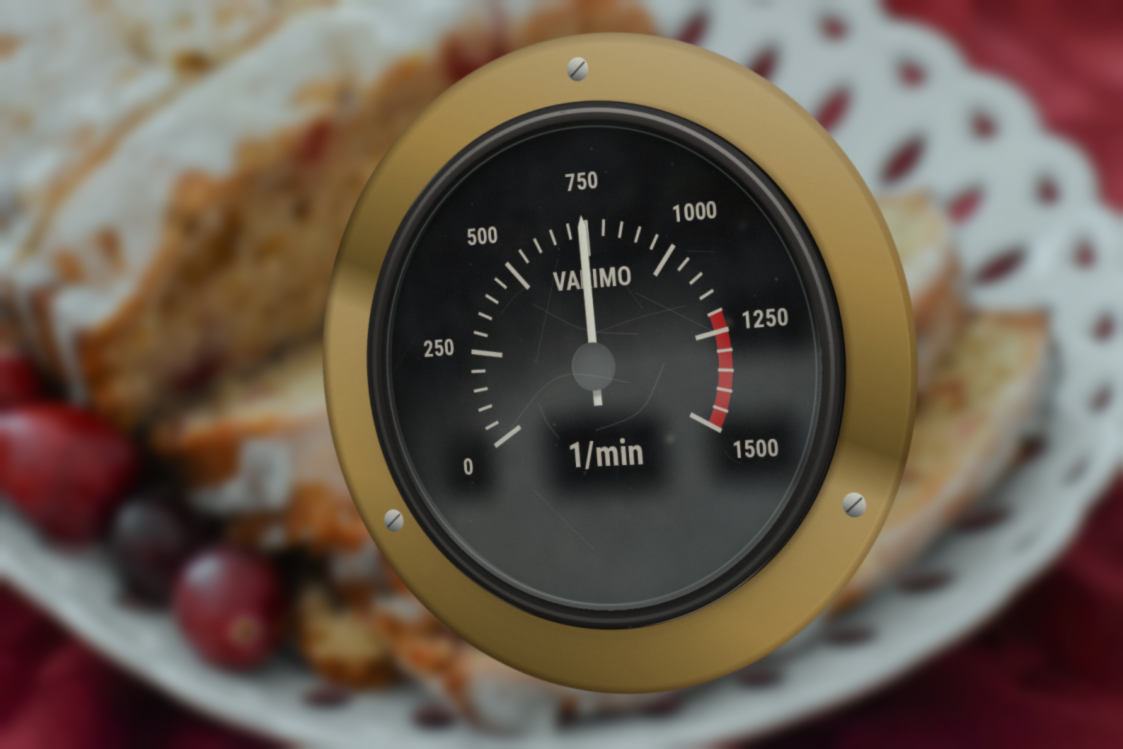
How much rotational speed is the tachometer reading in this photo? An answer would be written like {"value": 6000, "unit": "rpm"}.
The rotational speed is {"value": 750, "unit": "rpm"}
